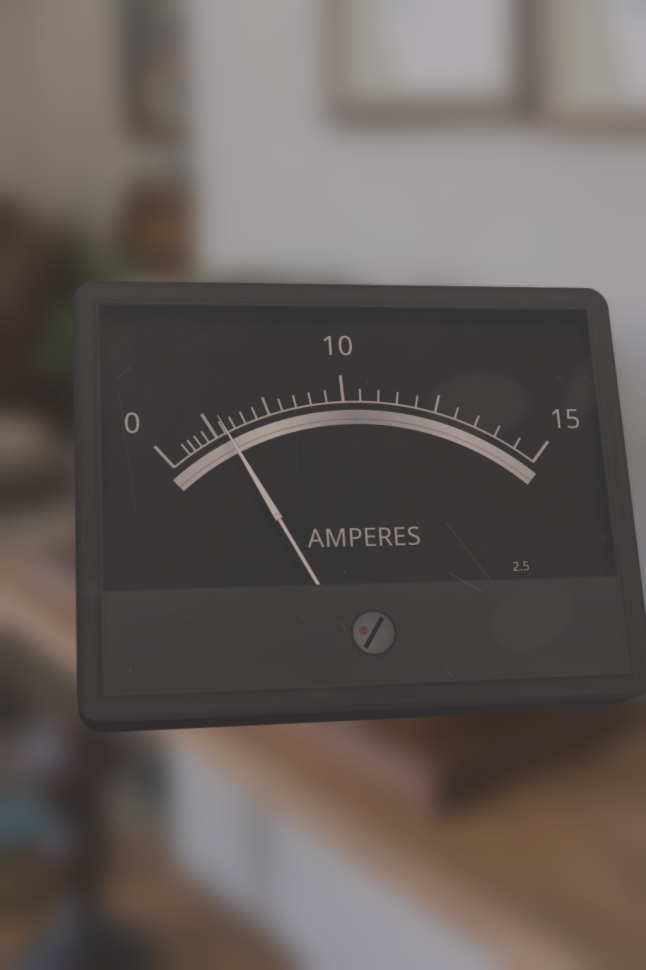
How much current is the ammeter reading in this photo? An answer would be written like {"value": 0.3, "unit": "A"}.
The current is {"value": 5.5, "unit": "A"}
